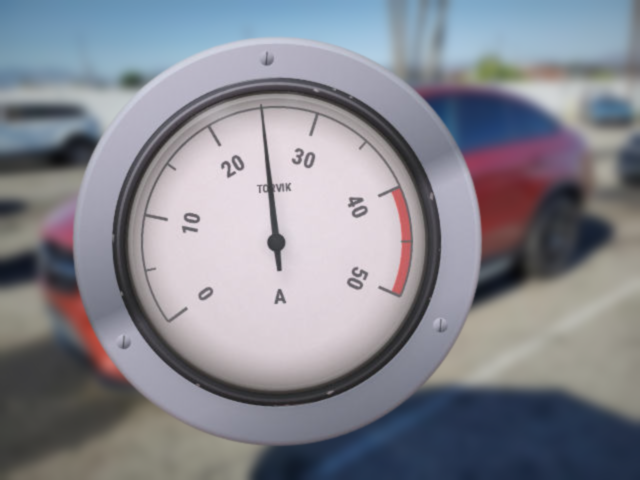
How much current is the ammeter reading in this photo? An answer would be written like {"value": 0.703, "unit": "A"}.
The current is {"value": 25, "unit": "A"}
